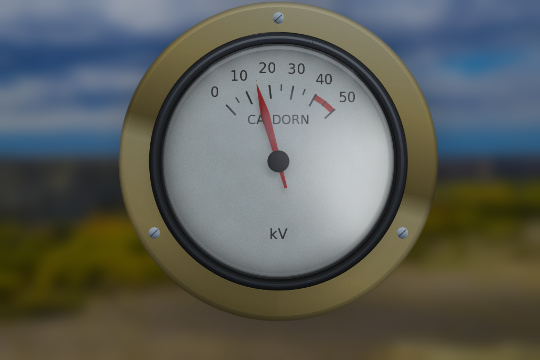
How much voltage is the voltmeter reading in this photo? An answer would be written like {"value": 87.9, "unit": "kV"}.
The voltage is {"value": 15, "unit": "kV"}
